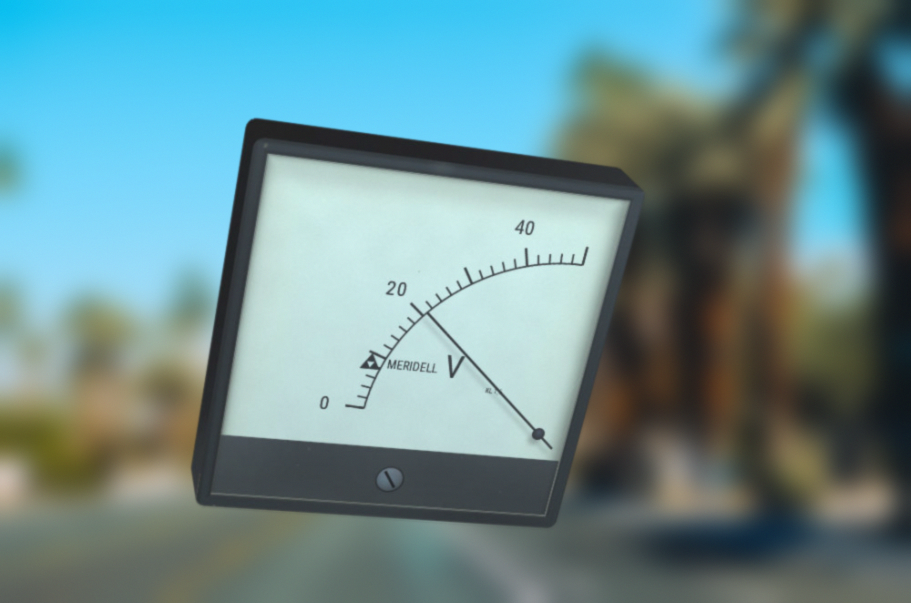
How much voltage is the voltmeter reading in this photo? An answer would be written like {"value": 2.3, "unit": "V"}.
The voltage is {"value": 21, "unit": "V"}
